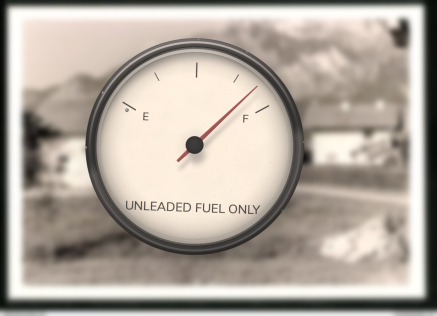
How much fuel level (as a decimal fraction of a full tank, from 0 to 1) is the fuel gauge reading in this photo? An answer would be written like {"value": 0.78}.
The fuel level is {"value": 0.875}
